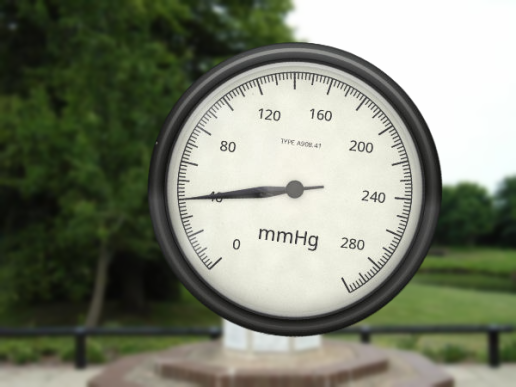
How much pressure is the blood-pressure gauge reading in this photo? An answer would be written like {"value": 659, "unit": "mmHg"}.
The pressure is {"value": 40, "unit": "mmHg"}
